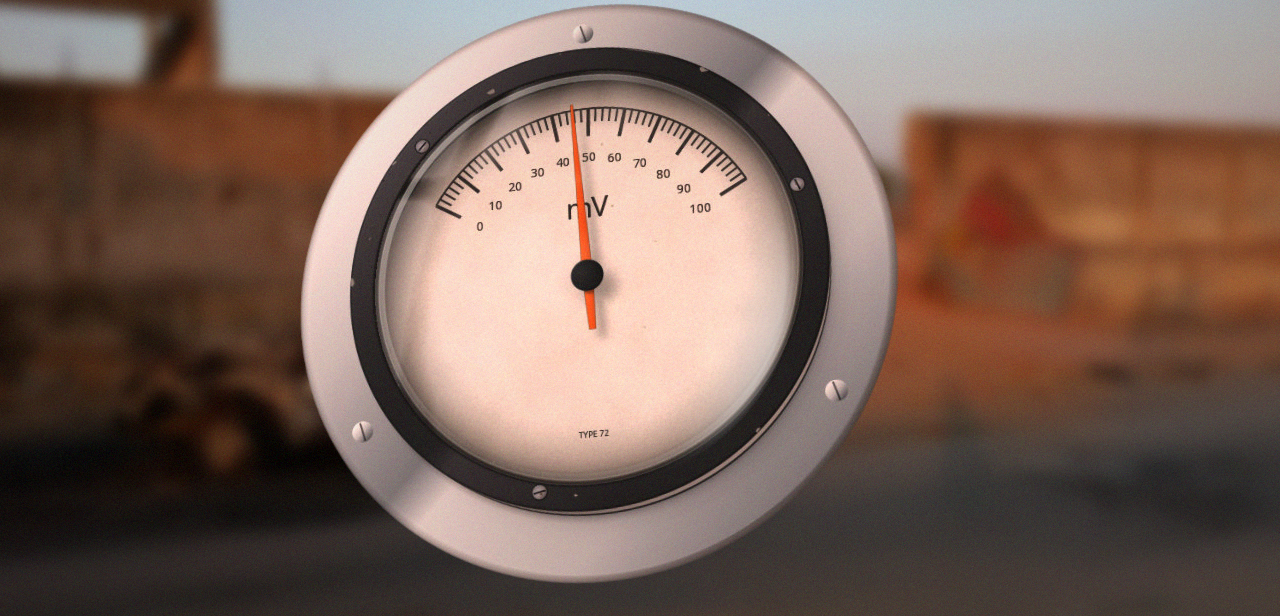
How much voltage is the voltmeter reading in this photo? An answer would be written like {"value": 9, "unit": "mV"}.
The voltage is {"value": 46, "unit": "mV"}
